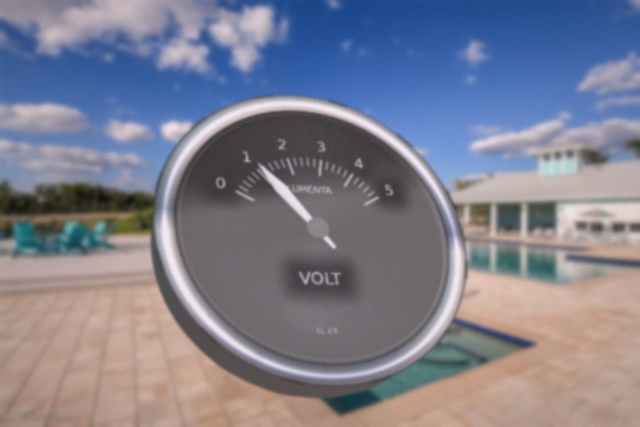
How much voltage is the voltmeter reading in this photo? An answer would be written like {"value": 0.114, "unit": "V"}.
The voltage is {"value": 1, "unit": "V"}
